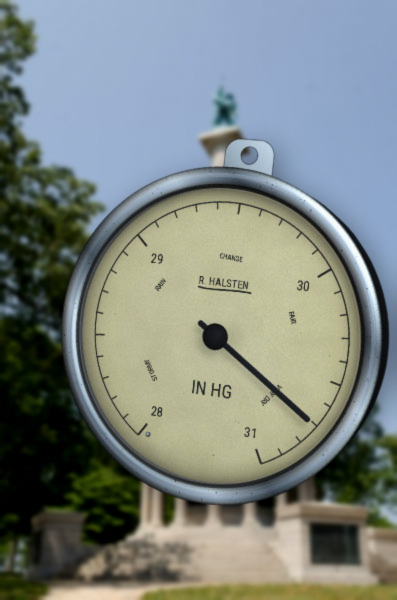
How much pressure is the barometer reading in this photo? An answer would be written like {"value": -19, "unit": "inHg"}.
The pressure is {"value": 30.7, "unit": "inHg"}
